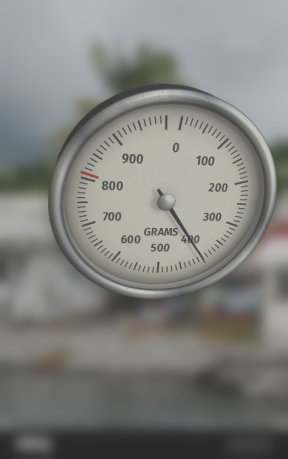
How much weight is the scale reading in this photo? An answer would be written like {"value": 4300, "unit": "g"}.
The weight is {"value": 400, "unit": "g"}
